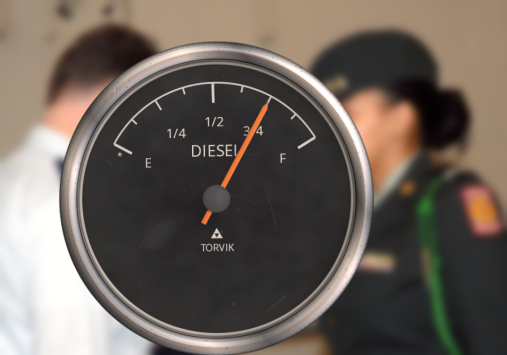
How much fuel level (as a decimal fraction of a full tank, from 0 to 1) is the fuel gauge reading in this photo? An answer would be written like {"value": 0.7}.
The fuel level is {"value": 0.75}
